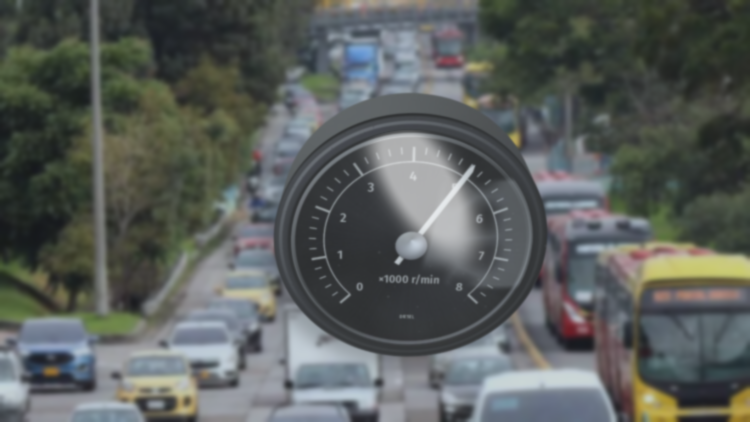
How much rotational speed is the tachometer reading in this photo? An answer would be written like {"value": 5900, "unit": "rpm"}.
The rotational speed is {"value": 5000, "unit": "rpm"}
